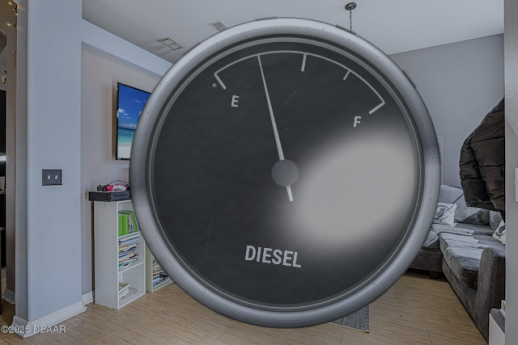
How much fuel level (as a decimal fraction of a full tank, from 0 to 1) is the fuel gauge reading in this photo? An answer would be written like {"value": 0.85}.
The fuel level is {"value": 0.25}
